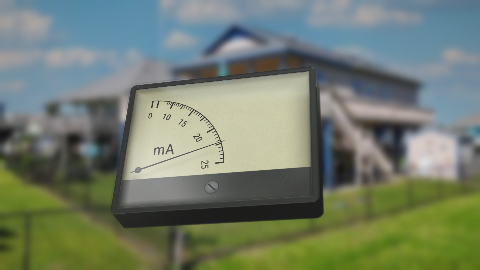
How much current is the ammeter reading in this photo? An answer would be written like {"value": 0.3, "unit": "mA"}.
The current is {"value": 22.5, "unit": "mA"}
